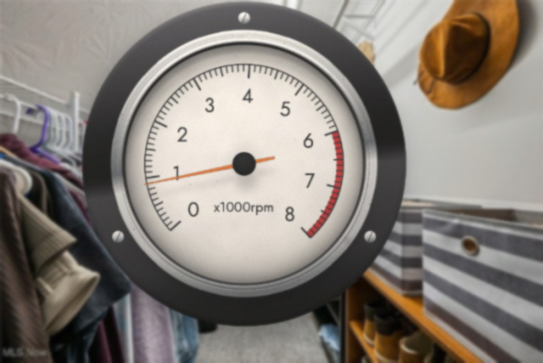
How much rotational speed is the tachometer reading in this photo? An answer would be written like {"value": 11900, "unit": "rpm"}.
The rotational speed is {"value": 900, "unit": "rpm"}
